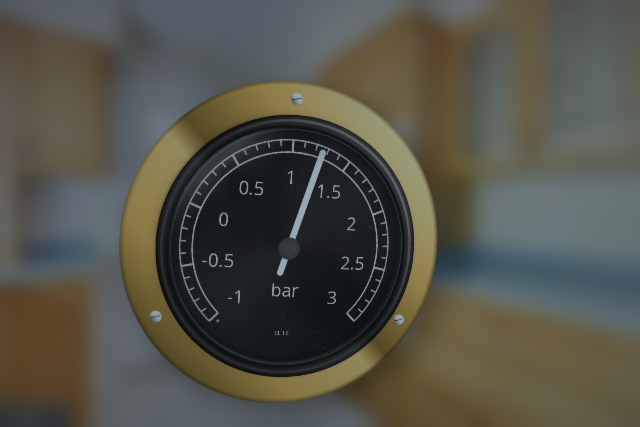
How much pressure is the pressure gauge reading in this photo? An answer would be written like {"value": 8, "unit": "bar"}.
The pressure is {"value": 1.25, "unit": "bar"}
